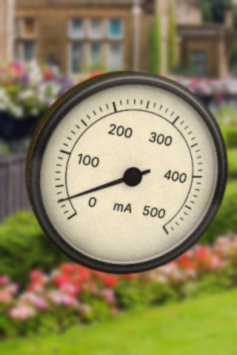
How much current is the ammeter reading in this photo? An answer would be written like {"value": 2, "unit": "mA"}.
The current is {"value": 30, "unit": "mA"}
